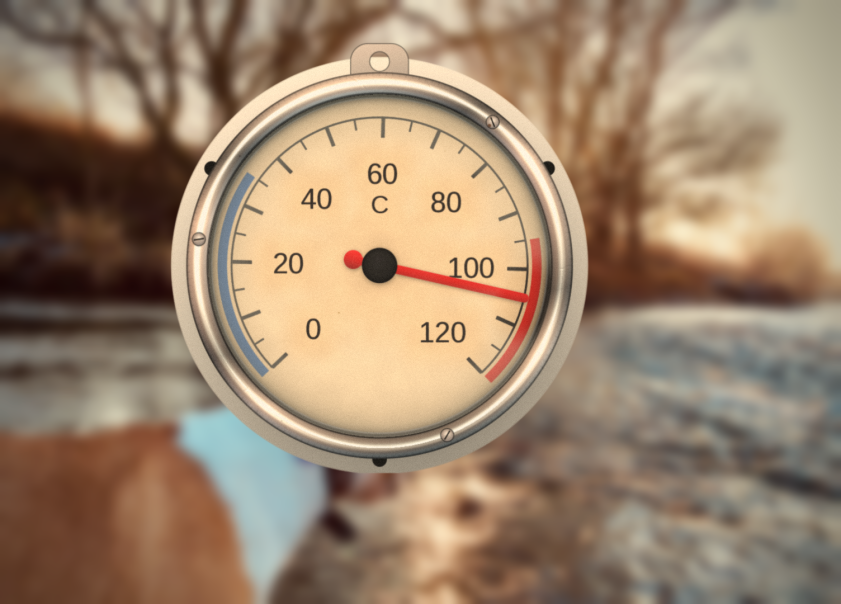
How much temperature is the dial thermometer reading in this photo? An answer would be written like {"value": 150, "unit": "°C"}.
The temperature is {"value": 105, "unit": "°C"}
